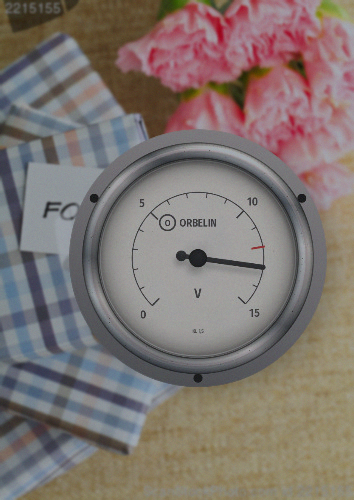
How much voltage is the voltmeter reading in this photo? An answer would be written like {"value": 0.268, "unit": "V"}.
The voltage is {"value": 13, "unit": "V"}
